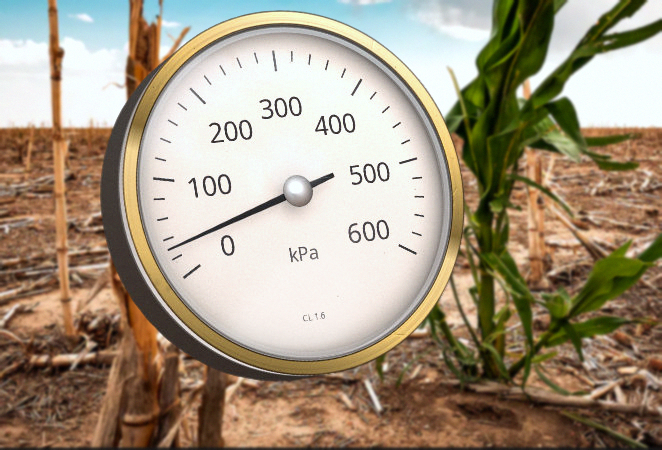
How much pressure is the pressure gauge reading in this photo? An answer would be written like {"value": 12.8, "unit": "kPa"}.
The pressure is {"value": 30, "unit": "kPa"}
